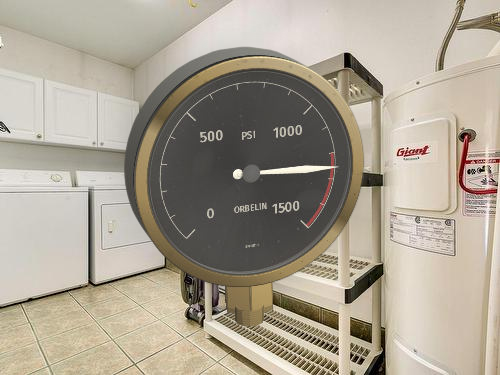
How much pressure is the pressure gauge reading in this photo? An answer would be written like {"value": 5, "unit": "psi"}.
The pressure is {"value": 1250, "unit": "psi"}
